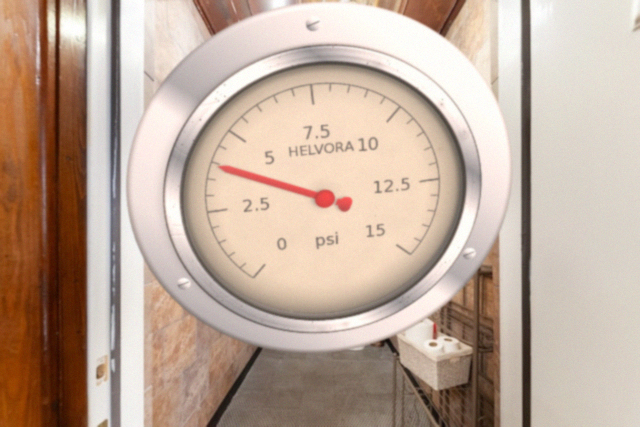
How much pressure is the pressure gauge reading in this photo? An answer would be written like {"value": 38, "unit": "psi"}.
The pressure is {"value": 4, "unit": "psi"}
